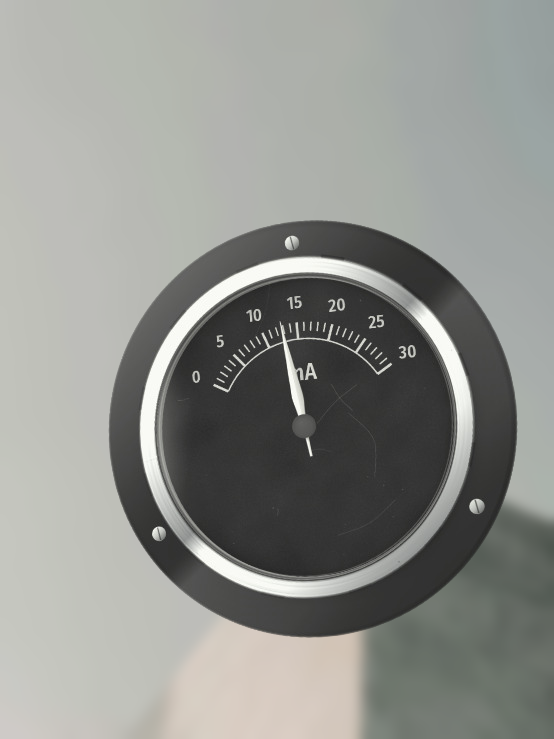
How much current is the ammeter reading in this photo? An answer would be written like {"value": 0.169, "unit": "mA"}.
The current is {"value": 13, "unit": "mA"}
